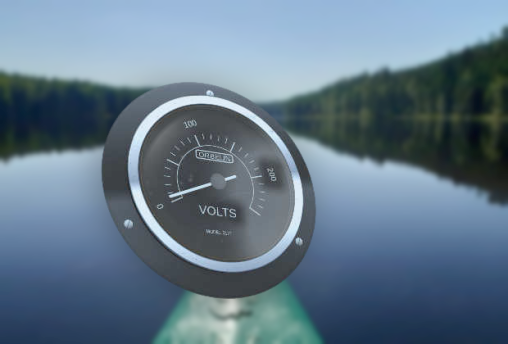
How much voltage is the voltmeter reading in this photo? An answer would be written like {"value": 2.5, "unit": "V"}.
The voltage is {"value": 5, "unit": "V"}
